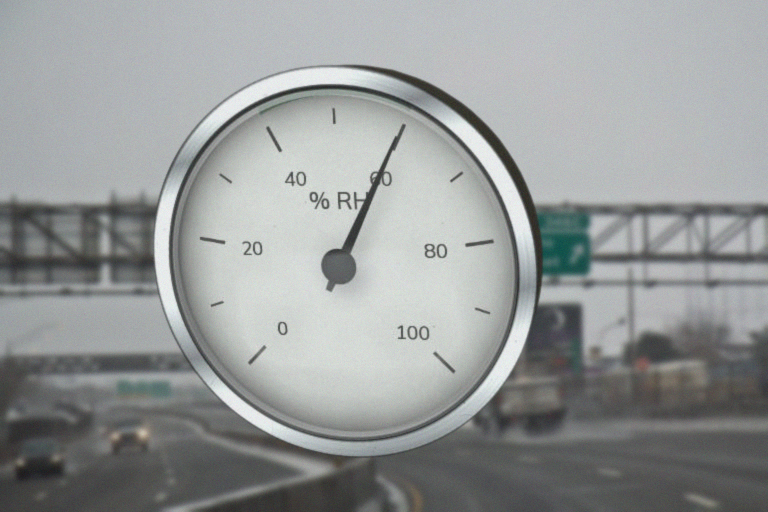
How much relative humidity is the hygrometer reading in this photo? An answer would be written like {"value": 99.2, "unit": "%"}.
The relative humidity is {"value": 60, "unit": "%"}
